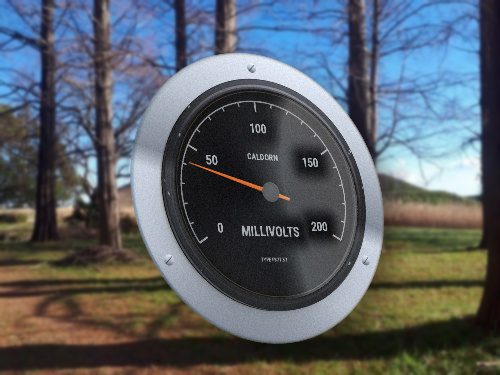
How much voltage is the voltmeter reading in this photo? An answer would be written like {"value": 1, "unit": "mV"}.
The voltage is {"value": 40, "unit": "mV"}
